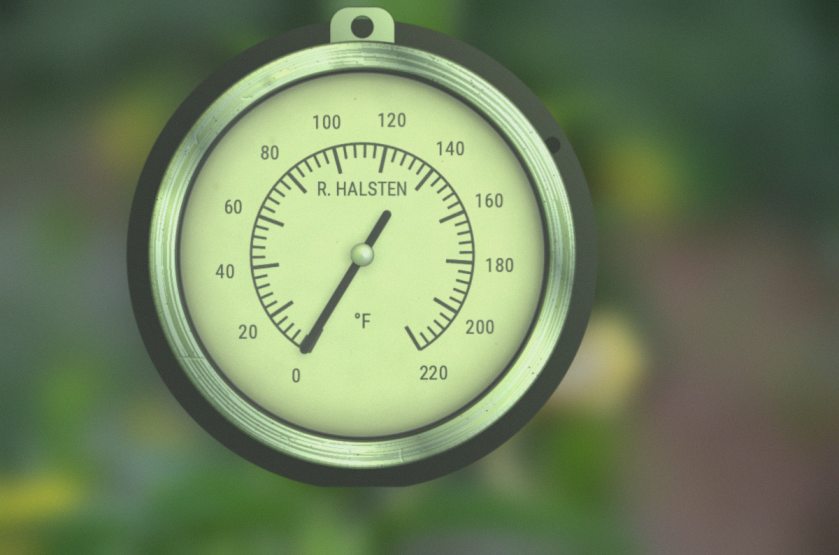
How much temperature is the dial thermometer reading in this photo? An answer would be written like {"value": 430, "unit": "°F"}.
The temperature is {"value": 2, "unit": "°F"}
